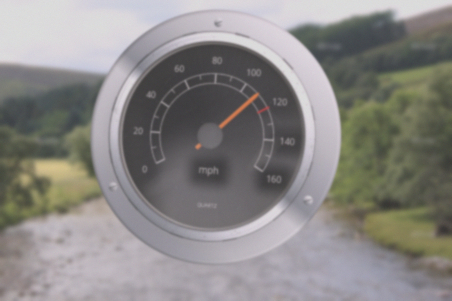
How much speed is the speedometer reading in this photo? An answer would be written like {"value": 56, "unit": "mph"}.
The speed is {"value": 110, "unit": "mph"}
